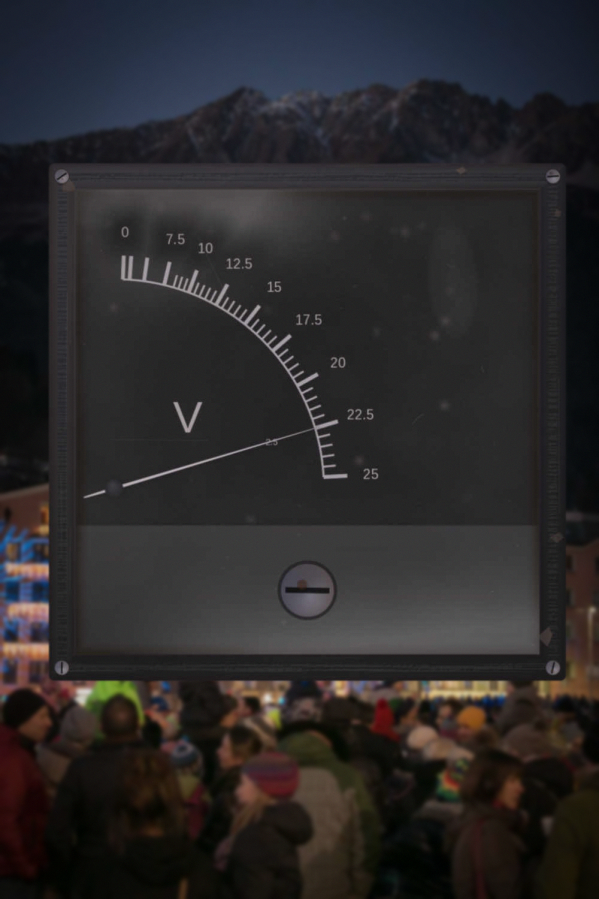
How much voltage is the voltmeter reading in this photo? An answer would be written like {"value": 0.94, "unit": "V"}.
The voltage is {"value": 22.5, "unit": "V"}
